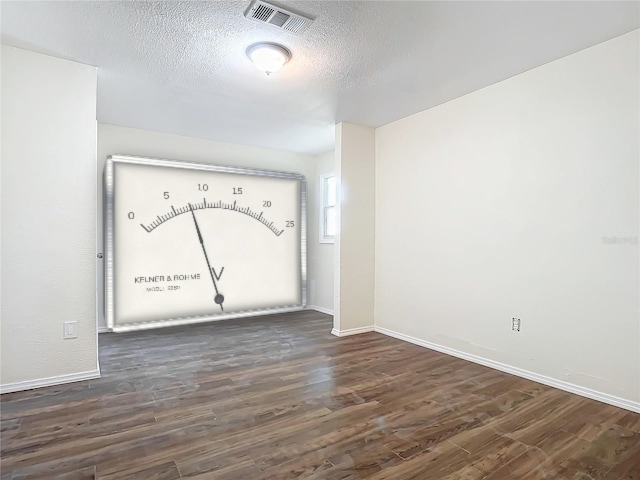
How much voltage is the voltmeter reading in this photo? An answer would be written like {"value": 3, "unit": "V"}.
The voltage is {"value": 7.5, "unit": "V"}
